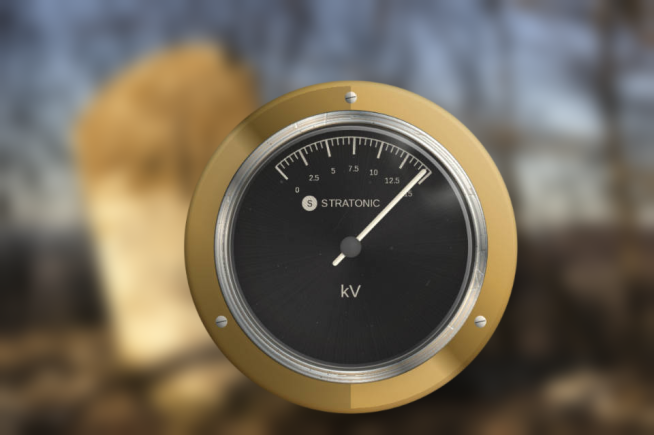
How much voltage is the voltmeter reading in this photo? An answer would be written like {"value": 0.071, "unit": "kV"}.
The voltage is {"value": 14.5, "unit": "kV"}
